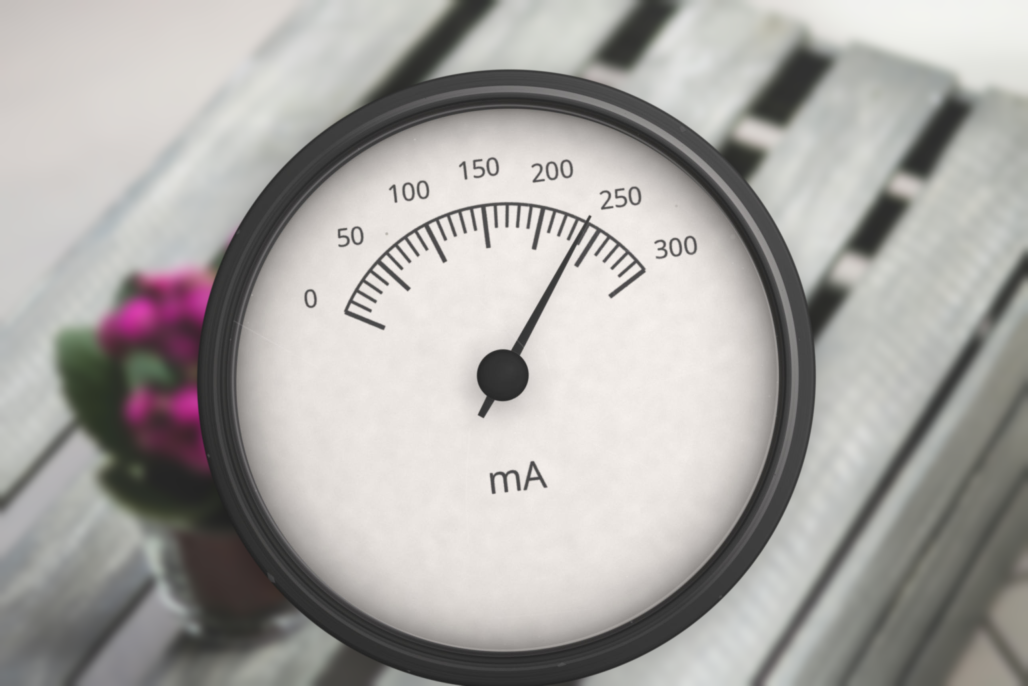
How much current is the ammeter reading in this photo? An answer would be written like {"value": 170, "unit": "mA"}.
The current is {"value": 240, "unit": "mA"}
